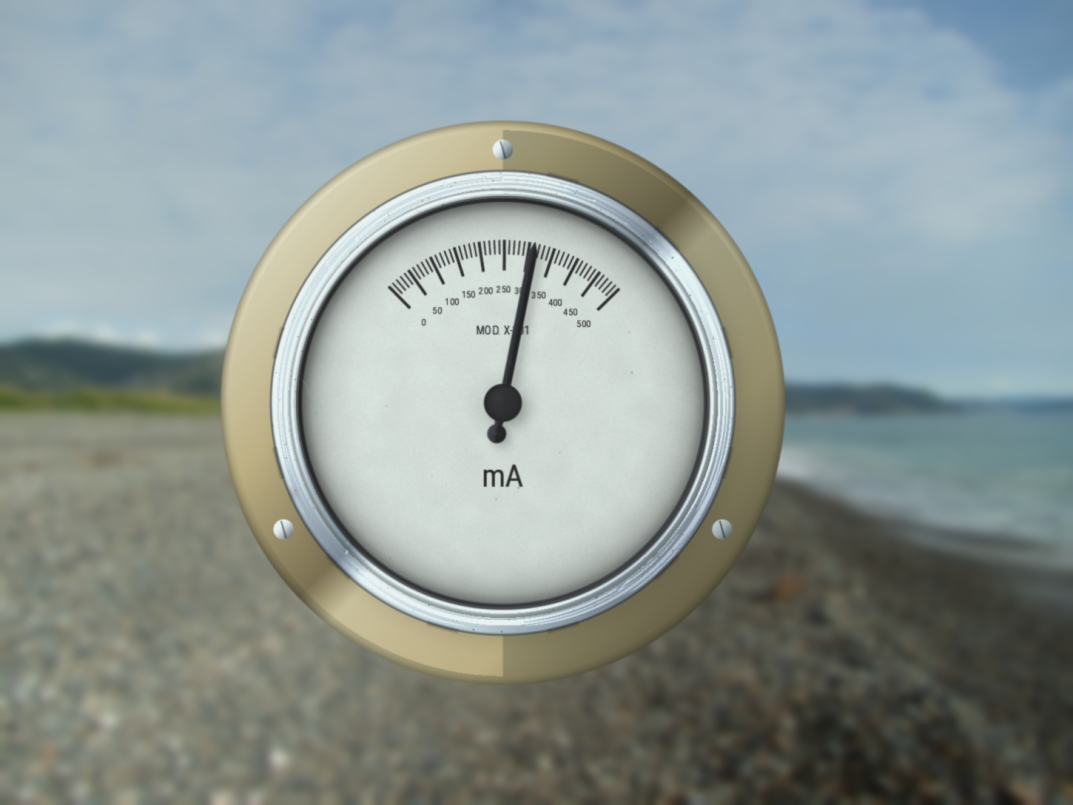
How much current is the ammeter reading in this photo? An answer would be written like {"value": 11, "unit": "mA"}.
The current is {"value": 310, "unit": "mA"}
